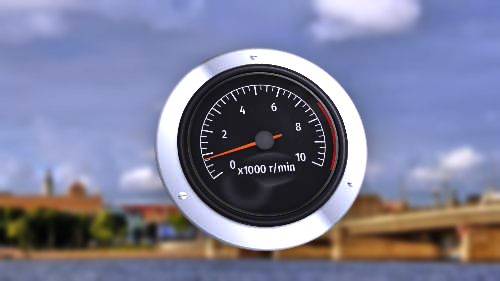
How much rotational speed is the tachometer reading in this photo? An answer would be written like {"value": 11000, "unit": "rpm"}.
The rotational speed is {"value": 750, "unit": "rpm"}
